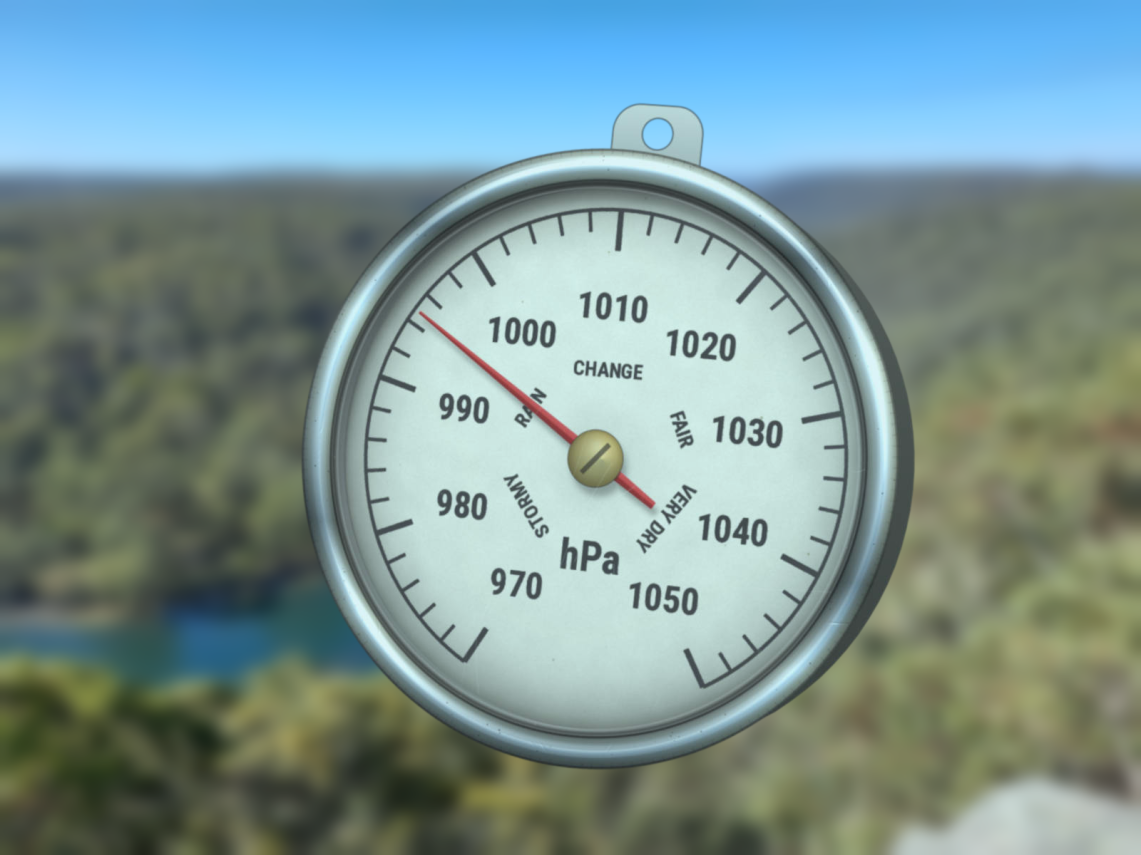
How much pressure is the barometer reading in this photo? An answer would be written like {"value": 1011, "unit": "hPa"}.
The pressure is {"value": 995, "unit": "hPa"}
